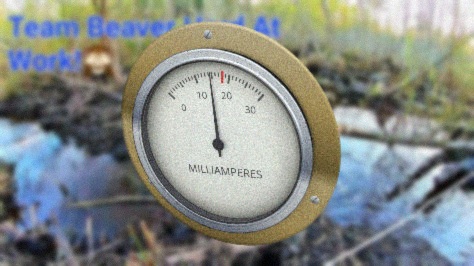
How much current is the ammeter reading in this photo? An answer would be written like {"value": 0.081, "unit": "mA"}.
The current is {"value": 15, "unit": "mA"}
